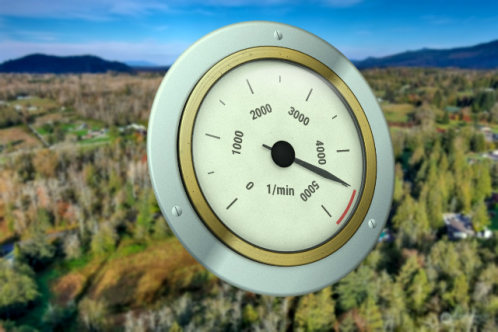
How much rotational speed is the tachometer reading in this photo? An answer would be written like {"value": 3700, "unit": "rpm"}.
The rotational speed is {"value": 4500, "unit": "rpm"}
